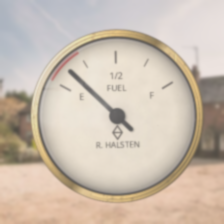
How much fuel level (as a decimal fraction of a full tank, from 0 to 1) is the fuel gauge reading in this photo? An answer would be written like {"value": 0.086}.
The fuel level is {"value": 0.125}
